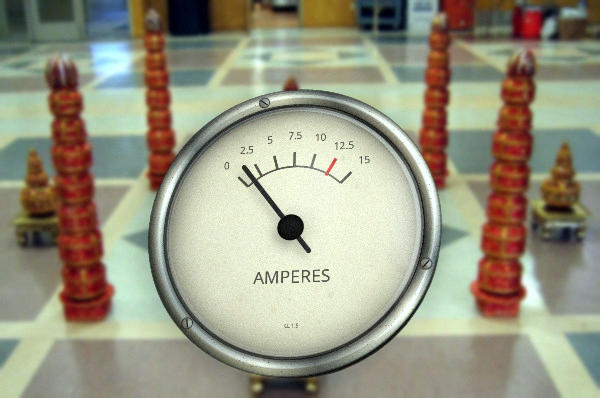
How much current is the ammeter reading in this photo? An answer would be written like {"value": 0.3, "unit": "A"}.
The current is {"value": 1.25, "unit": "A"}
